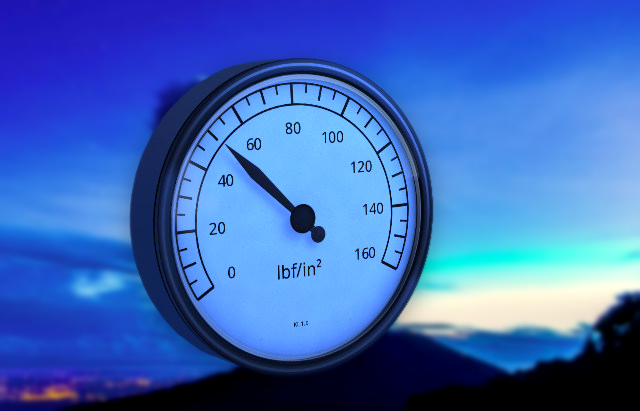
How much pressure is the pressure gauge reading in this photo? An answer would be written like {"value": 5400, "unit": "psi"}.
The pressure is {"value": 50, "unit": "psi"}
